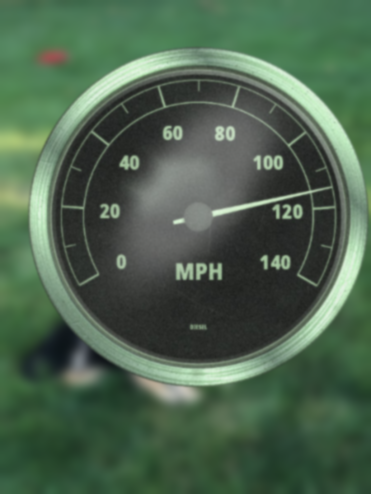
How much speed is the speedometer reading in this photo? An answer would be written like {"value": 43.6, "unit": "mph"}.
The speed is {"value": 115, "unit": "mph"}
